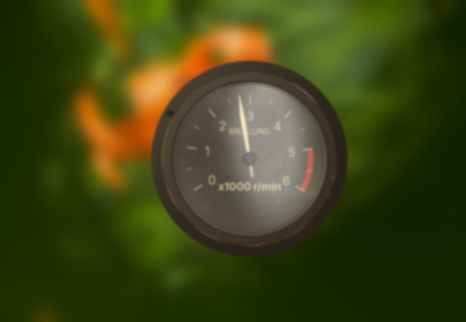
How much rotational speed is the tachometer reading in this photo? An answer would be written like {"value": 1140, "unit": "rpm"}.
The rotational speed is {"value": 2750, "unit": "rpm"}
